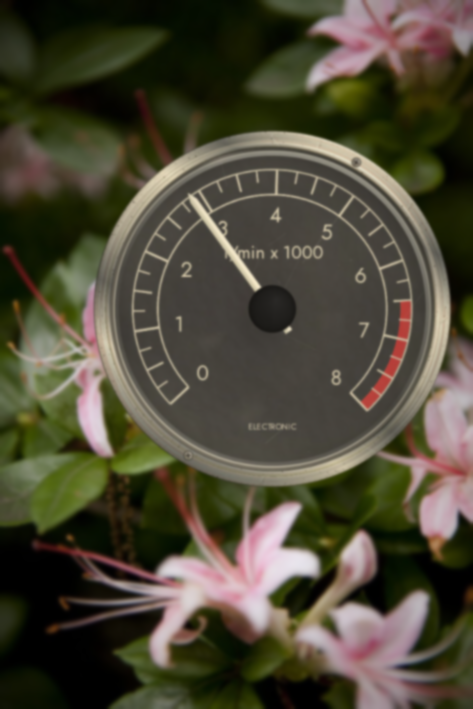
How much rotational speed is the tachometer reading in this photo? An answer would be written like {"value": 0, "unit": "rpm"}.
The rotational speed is {"value": 2875, "unit": "rpm"}
